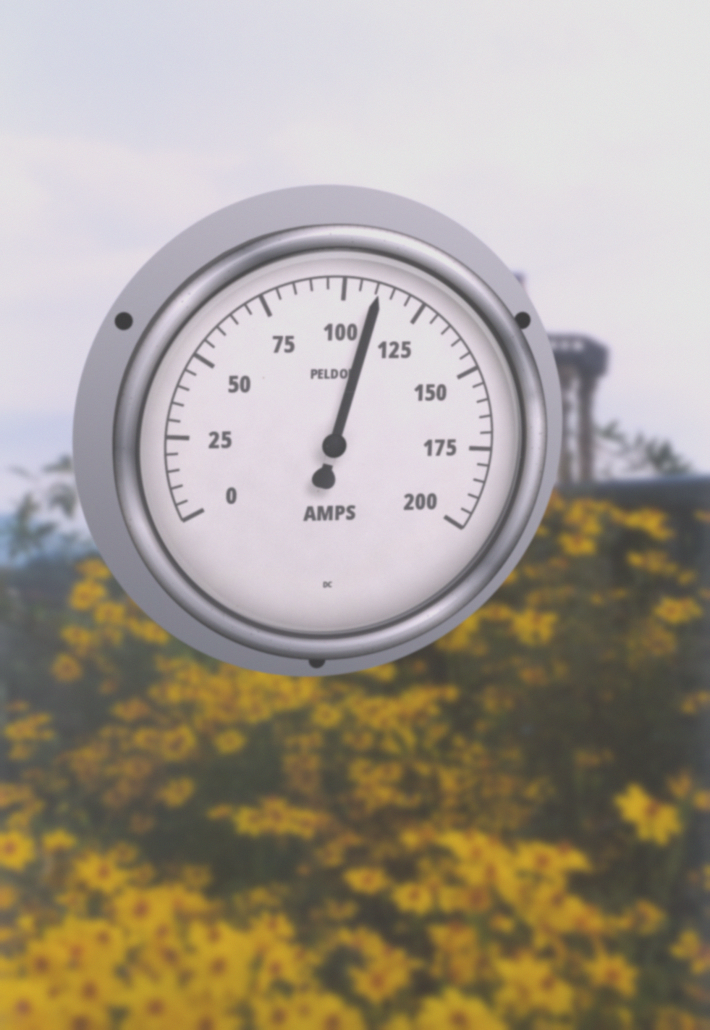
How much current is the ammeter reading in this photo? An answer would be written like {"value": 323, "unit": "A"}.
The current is {"value": 110, "unit": "A"}
